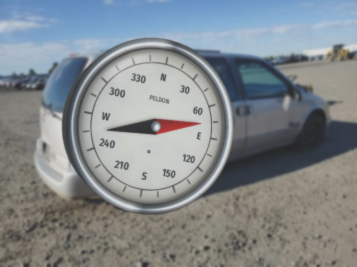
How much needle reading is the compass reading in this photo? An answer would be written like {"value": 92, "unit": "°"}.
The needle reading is {"value": 75, "unit": "°"}
